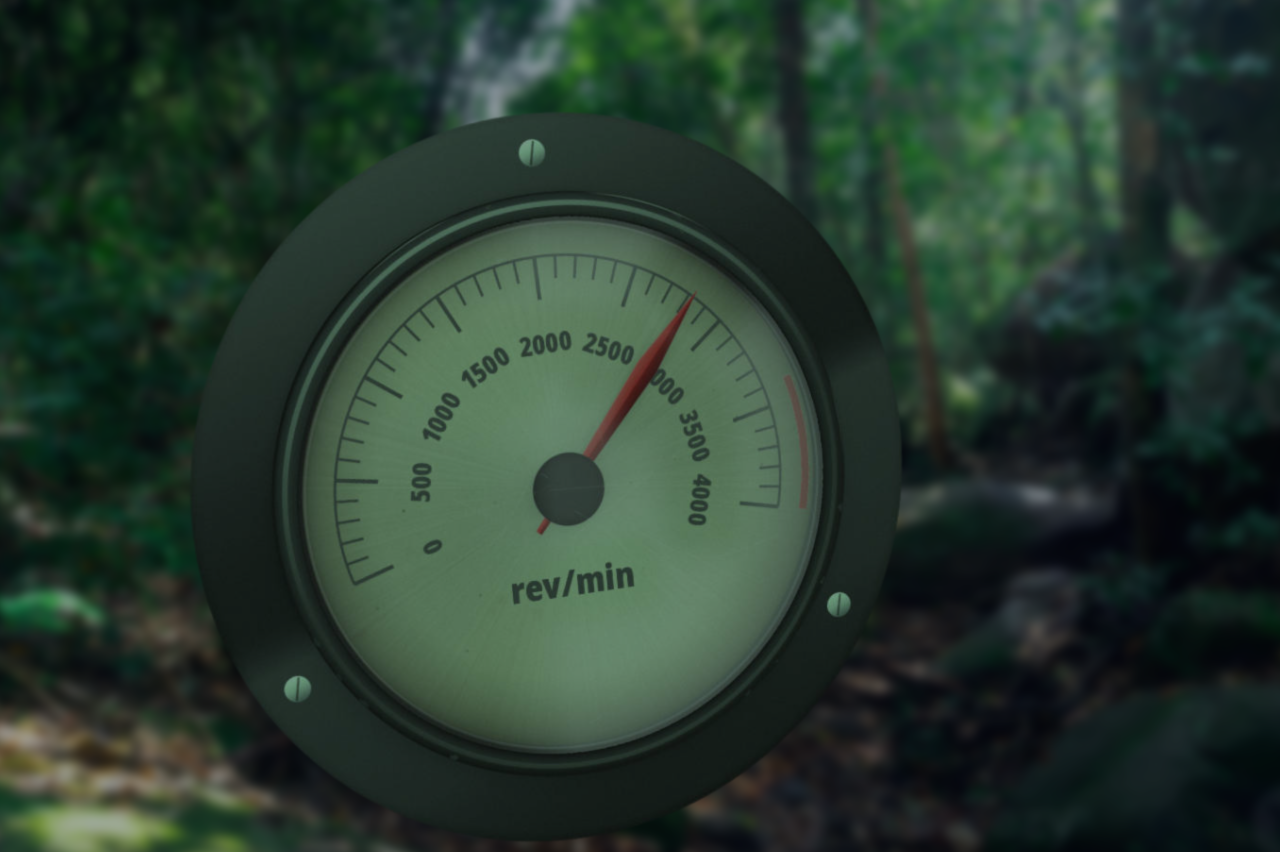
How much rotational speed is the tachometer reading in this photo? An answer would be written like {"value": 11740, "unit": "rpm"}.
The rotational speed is {"value": 2800, "unit": "rpm"}
